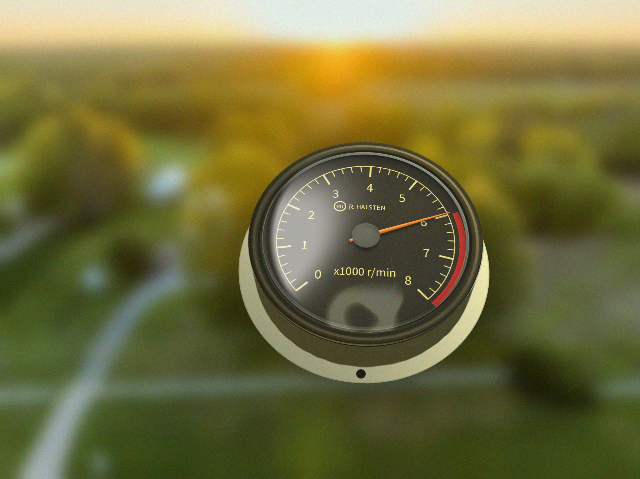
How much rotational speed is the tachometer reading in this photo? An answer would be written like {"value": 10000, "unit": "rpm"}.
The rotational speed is {"value": 6000, "unit": "rpm"}
